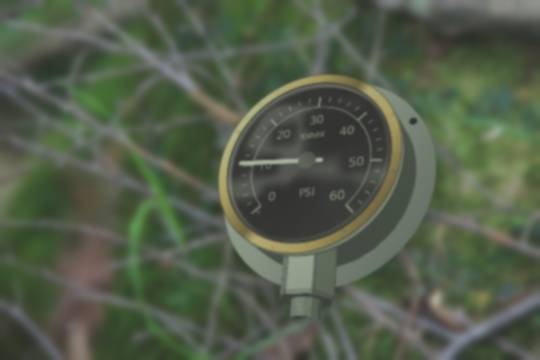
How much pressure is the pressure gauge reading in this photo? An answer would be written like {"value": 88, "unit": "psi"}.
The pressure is {"value": 10, "unit": "psi"}
